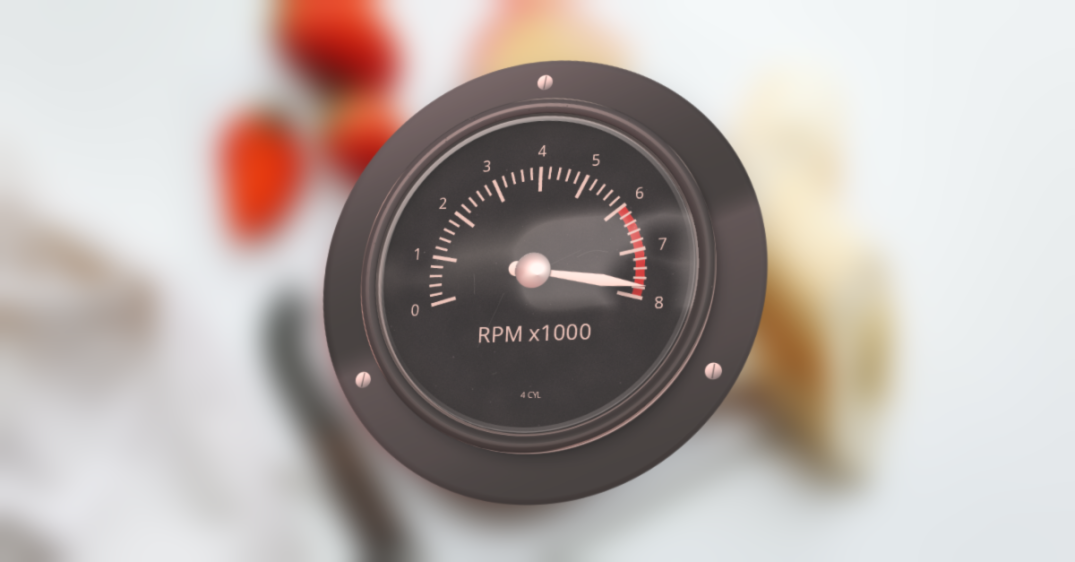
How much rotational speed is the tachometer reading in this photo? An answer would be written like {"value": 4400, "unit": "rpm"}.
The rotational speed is {"value": 7800, "unit": "rpm"}
